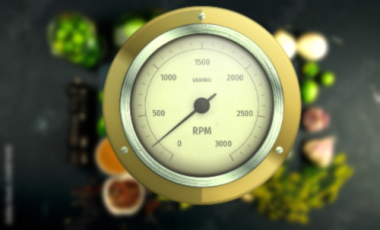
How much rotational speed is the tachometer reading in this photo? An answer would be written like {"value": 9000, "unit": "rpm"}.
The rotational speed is {"value": 200, "unit": "rpm"}
